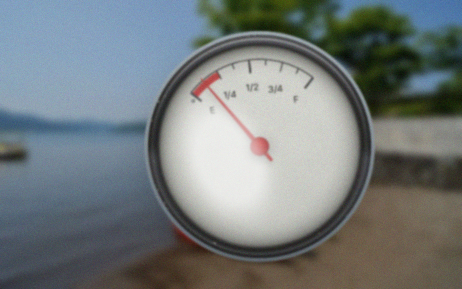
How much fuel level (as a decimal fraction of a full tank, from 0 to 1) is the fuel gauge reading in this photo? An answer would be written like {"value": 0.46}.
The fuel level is {"value": 0.125}
